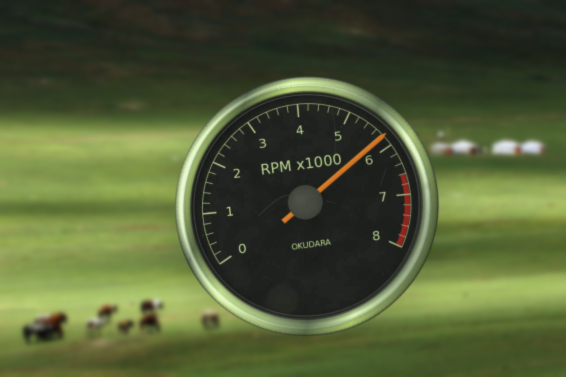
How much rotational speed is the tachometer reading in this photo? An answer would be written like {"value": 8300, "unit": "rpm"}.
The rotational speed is {"value": 5800, "unit": "rpm"}
